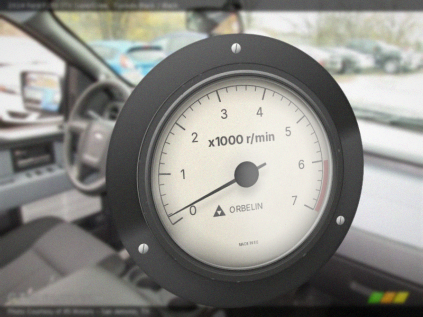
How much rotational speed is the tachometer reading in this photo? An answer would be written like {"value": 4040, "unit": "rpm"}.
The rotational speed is {"value": 200, "unit": "rpm"}
